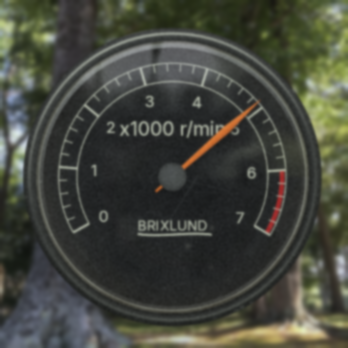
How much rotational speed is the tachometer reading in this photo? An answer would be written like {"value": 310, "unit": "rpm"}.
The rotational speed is {"value": 4900, "unit": "rpm"}
